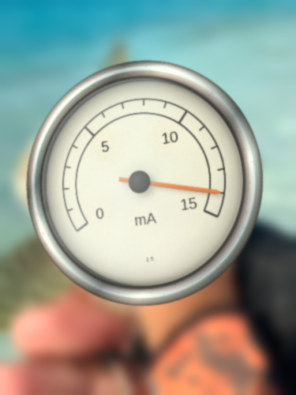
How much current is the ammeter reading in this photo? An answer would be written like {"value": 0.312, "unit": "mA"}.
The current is {"value": 14, "unit": "mA"}
